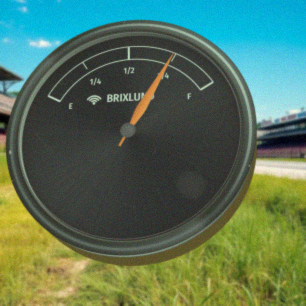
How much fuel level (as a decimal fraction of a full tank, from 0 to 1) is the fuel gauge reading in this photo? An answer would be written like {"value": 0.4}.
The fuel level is {"value": 0.75}
